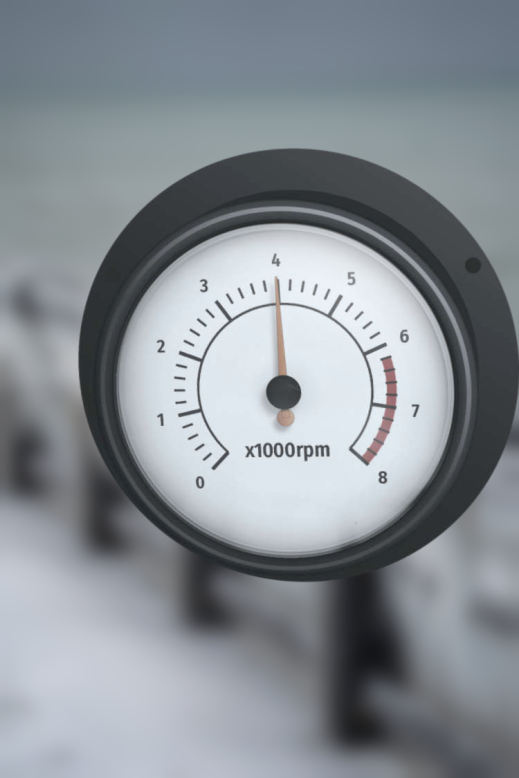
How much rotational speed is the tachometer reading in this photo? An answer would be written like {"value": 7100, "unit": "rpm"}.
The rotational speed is {"value": 4000, "unit": "rpm"}
